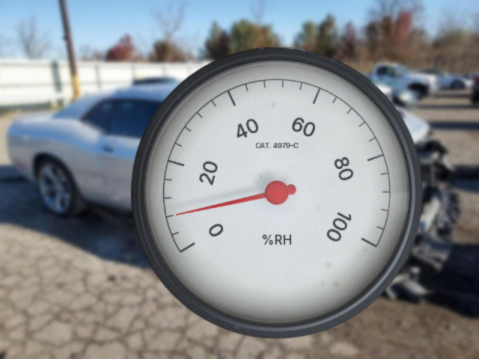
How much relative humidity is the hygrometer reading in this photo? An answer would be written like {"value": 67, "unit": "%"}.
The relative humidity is {"value": 8, "unit": "%"}
